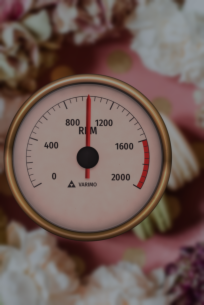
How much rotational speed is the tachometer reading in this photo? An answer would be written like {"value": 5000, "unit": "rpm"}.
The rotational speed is {"value": 1000, "unit": "rpm"}
